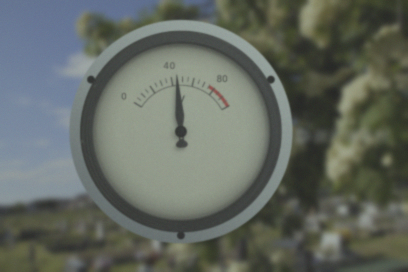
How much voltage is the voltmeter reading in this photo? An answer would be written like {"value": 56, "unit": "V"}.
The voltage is {"value": 45, "unit": "V"}
